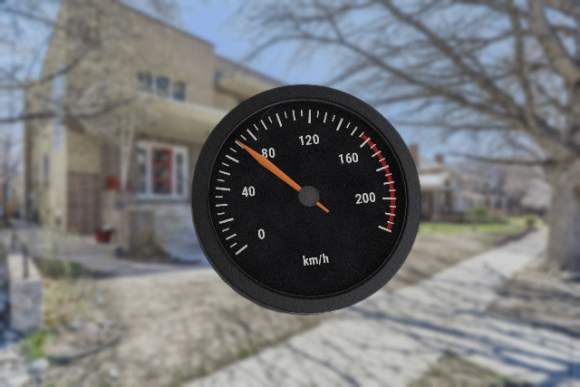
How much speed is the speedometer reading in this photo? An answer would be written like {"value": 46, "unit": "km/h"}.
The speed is {"value": 70, "unit": "km/h"}
